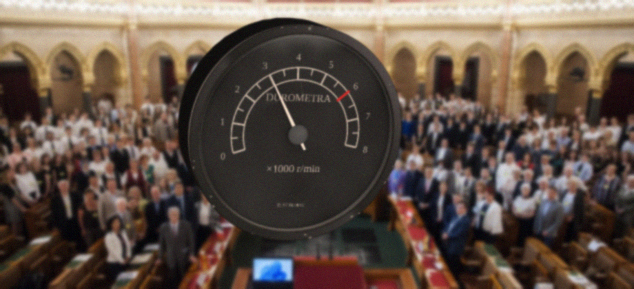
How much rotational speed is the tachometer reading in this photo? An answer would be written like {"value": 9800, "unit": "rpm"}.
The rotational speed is {"value": 3000, "unit": "rpm"}
